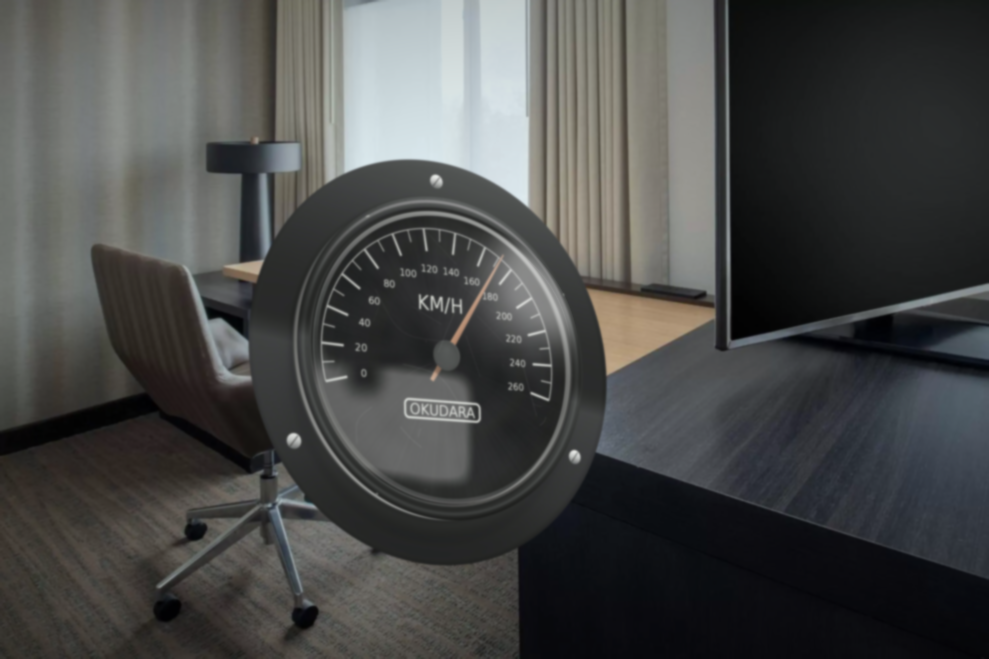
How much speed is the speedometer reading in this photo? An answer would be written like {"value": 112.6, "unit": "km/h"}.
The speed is {"value": 170, "unit": "km/h"}
